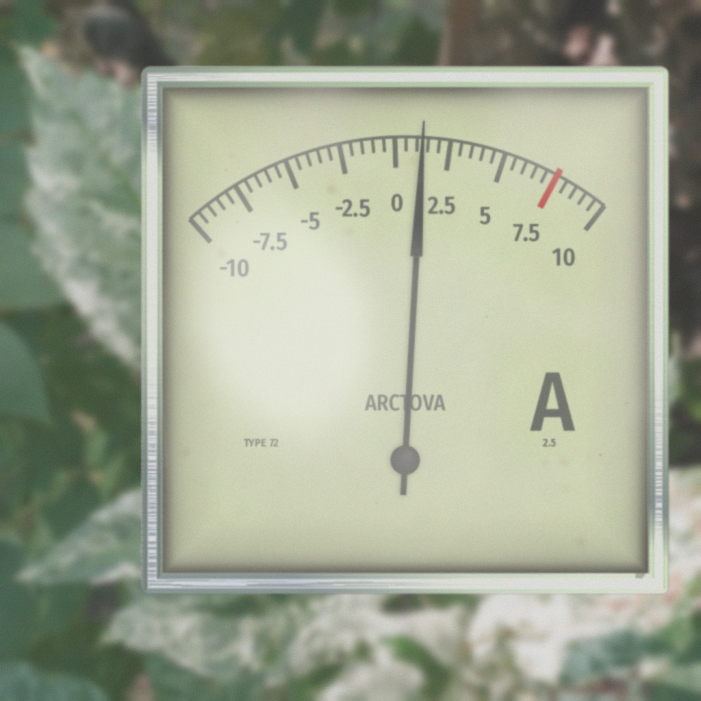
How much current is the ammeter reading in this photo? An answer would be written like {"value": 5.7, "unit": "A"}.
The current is {"value": 1.25, "unit": "A"}
